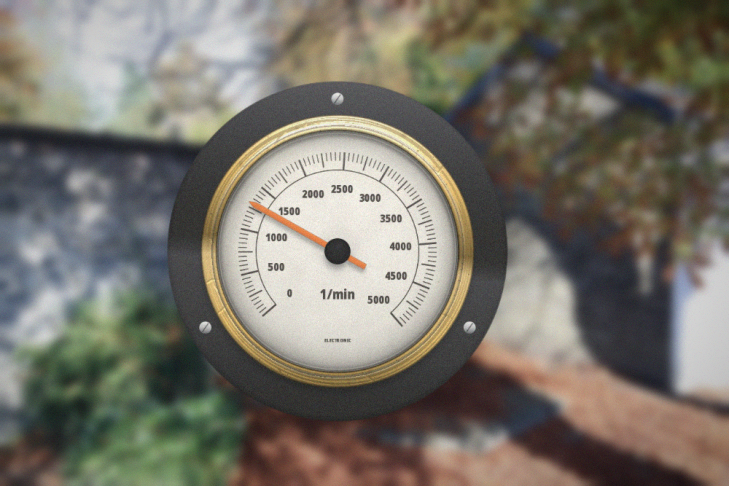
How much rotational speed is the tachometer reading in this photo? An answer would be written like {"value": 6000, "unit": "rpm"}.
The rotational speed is {"value": 1300, "unit": "rpm"}
